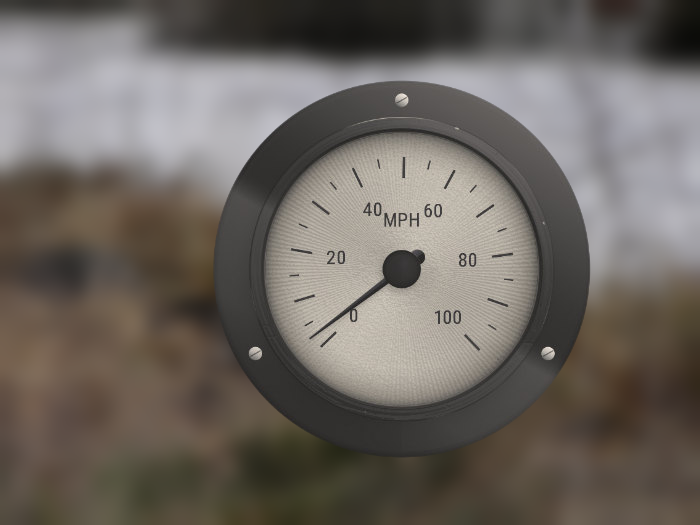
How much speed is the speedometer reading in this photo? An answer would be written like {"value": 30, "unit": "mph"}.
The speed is {"value": 2.5, "unit": "mph"}
